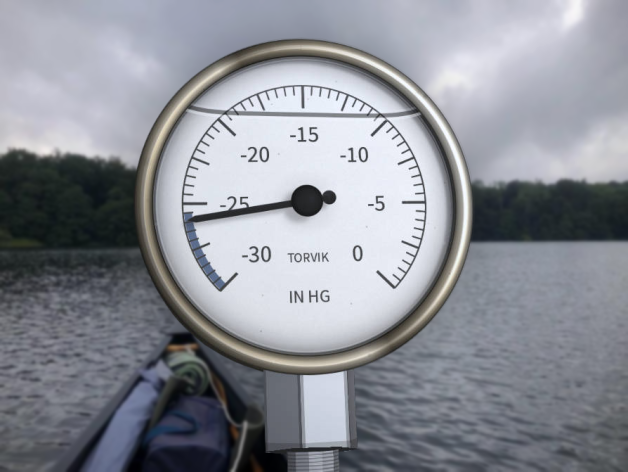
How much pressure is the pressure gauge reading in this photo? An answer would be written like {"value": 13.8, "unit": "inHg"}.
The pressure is {"value": -26, "unit": "inHg"}
